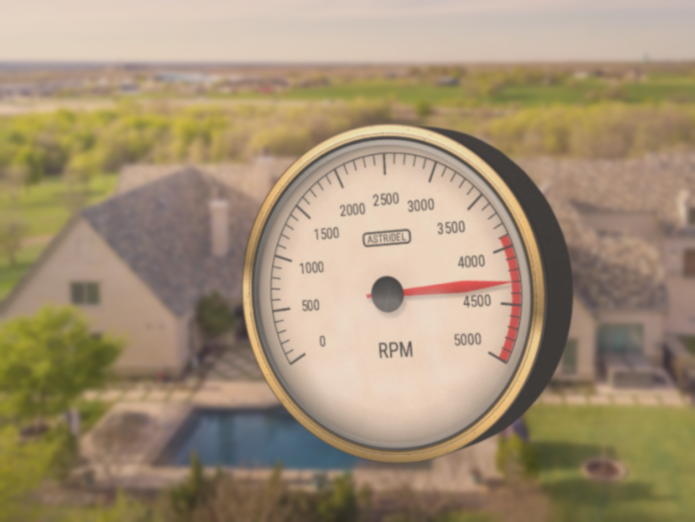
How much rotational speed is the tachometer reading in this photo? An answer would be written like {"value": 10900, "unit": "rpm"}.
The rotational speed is {"value": 4300, "unit": "rpm"}
